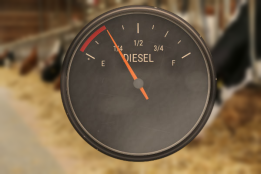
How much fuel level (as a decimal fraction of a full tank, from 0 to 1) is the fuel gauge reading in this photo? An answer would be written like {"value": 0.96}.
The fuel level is {"value": 0.25}
